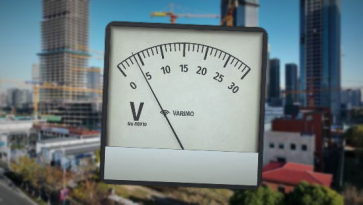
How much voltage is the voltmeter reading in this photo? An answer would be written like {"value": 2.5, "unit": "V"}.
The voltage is {"value": 4, "unit": "V"}
